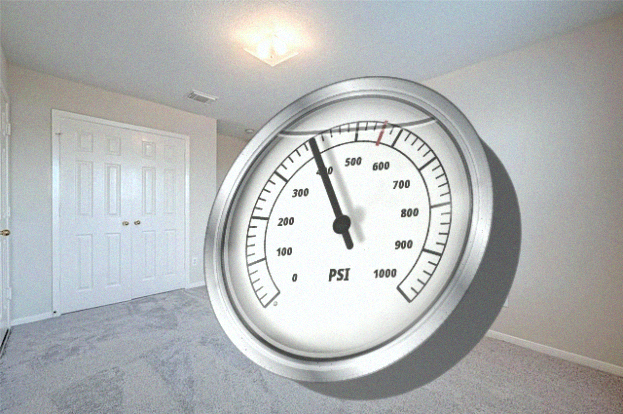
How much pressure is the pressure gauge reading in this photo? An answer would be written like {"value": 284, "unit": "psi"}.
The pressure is {"value": 400, "unit": "psi"}
